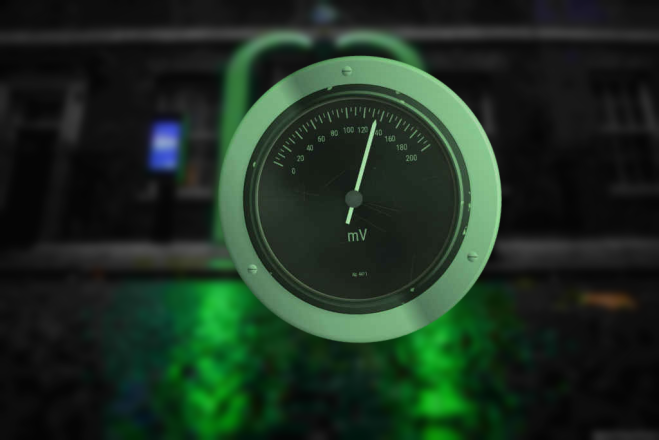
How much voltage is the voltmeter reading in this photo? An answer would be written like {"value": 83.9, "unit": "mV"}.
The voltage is {"value": 135, "unit": "mV"}
